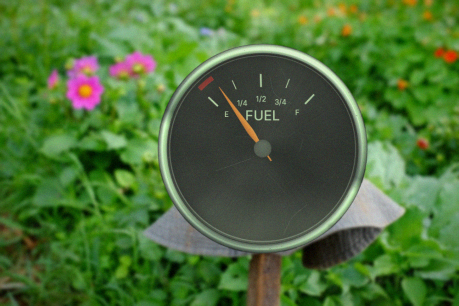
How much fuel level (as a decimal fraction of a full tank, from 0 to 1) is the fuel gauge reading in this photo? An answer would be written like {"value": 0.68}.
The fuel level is {"value": 0.125}
